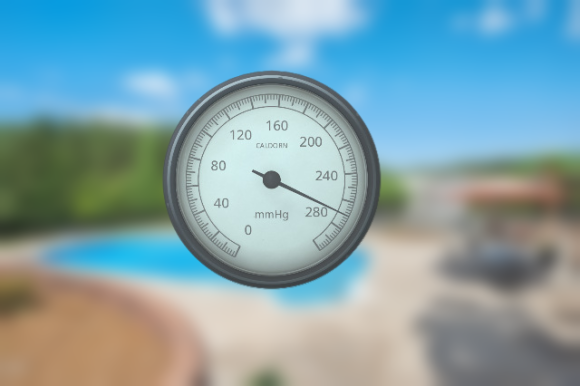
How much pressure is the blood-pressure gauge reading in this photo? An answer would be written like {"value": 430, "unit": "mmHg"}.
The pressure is {"value": 270, "unit": "mmHg"}
